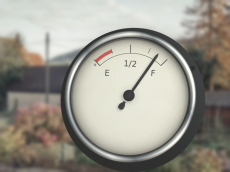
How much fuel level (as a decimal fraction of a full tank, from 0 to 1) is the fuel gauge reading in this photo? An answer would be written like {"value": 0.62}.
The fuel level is {"value": 0.875}
